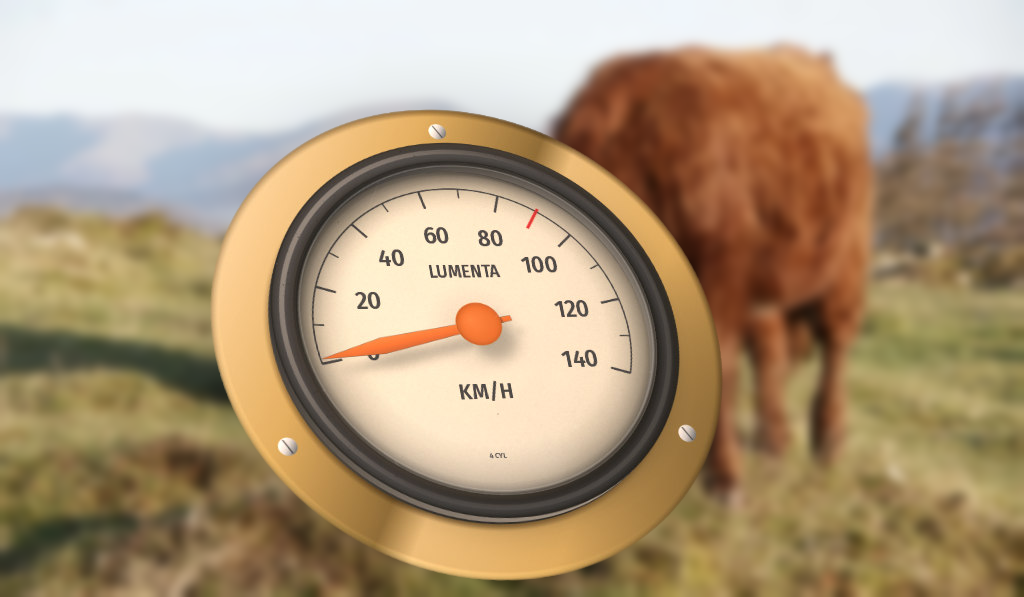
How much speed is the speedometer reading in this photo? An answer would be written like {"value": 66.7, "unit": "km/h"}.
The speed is {"value": 0, "unit": "km/h"}
